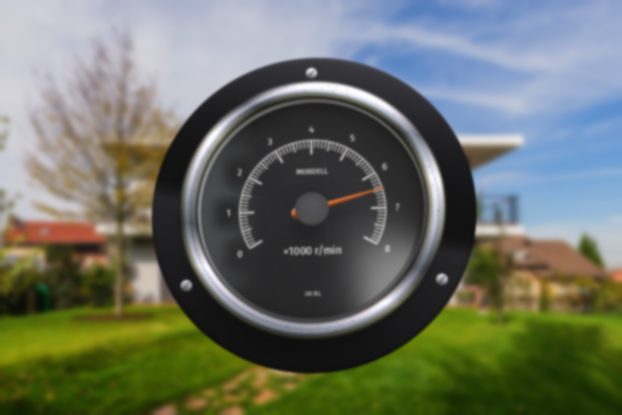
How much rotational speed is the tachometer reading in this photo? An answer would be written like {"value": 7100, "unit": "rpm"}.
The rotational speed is {"value": 6500, "unit": "rpm"}
